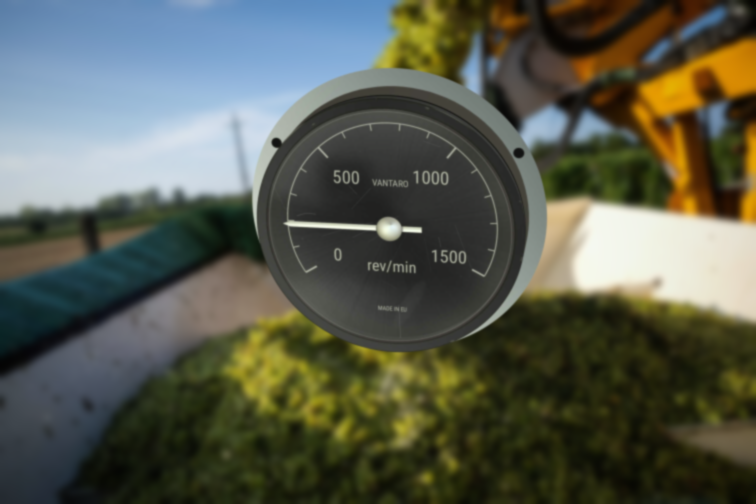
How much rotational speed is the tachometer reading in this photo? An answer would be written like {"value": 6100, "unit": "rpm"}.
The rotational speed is {"value": 200, "unit": "rpm"}
